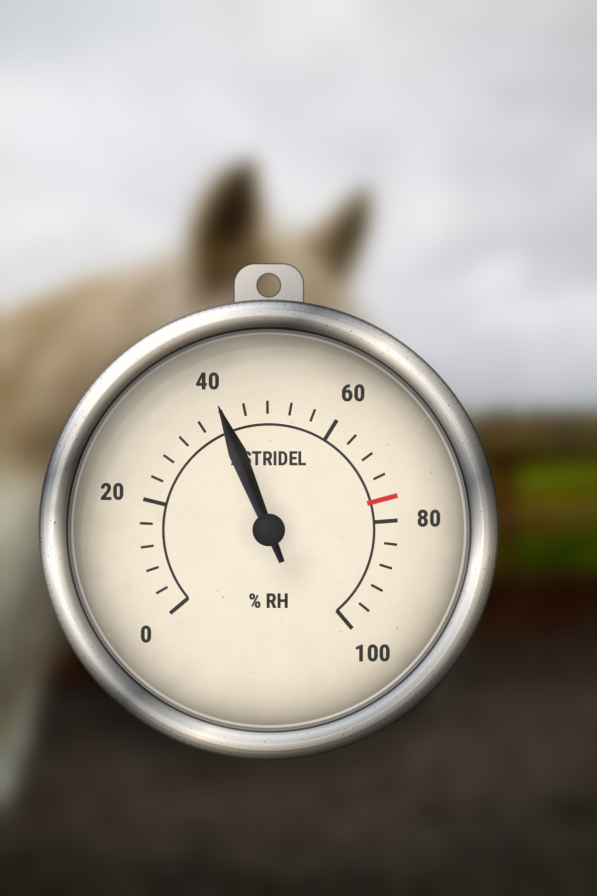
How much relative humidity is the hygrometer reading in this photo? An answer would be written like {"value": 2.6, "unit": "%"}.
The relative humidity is {"value": 40, "unit": "%"}
